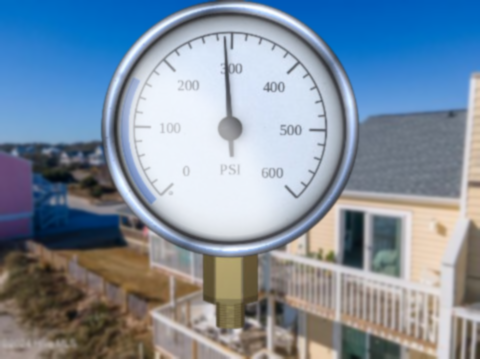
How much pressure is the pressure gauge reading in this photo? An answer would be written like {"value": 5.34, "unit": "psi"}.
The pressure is {"value": 290, "unit": "psi"}
